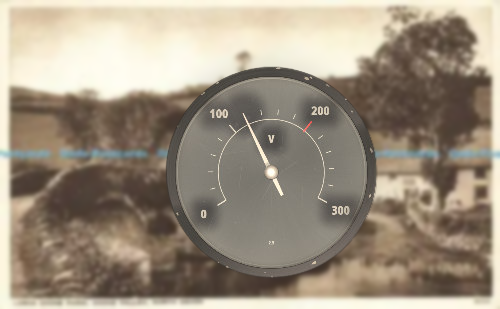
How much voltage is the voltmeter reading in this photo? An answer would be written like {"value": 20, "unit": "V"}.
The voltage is {"value": 120, "unit": "V"}
